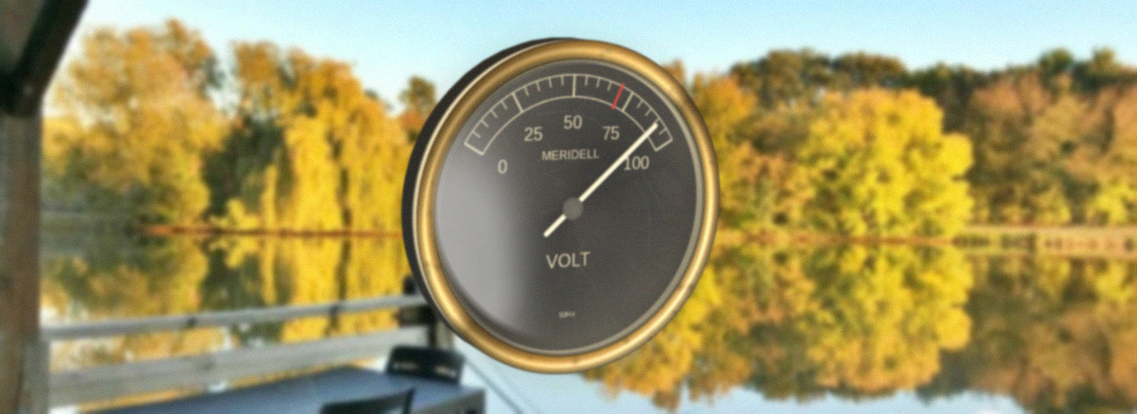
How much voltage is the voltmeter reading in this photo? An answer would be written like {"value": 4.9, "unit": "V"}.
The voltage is {"value": 90, "unit": "V"}
